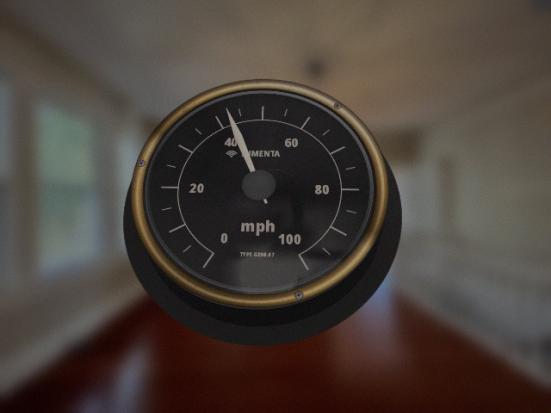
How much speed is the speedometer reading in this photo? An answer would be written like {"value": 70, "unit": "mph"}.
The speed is {"value": 42.5, "unit": "mph"}
